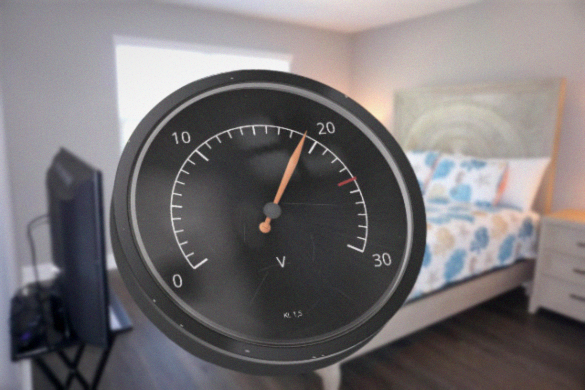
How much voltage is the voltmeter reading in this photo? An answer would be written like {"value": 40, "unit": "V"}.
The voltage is {"value": 19, "unit": "V"}
